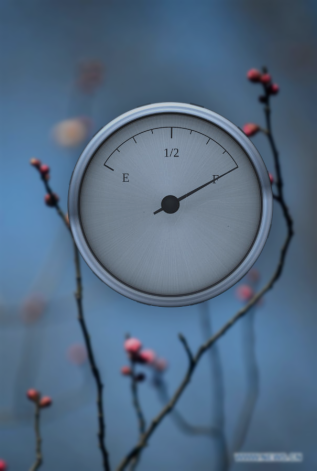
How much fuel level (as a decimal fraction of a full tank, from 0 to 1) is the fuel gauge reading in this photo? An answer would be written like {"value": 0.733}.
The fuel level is {"value": 1}
